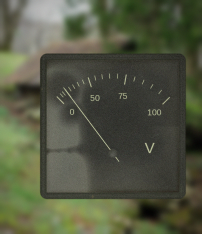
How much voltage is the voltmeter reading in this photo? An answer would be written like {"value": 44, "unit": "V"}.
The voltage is {"value": 25, "unit": "V"}
